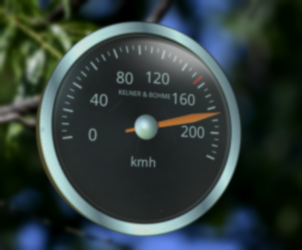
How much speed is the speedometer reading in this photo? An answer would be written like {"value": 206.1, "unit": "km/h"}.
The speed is {"value": 185, "unit": "km/h"}
